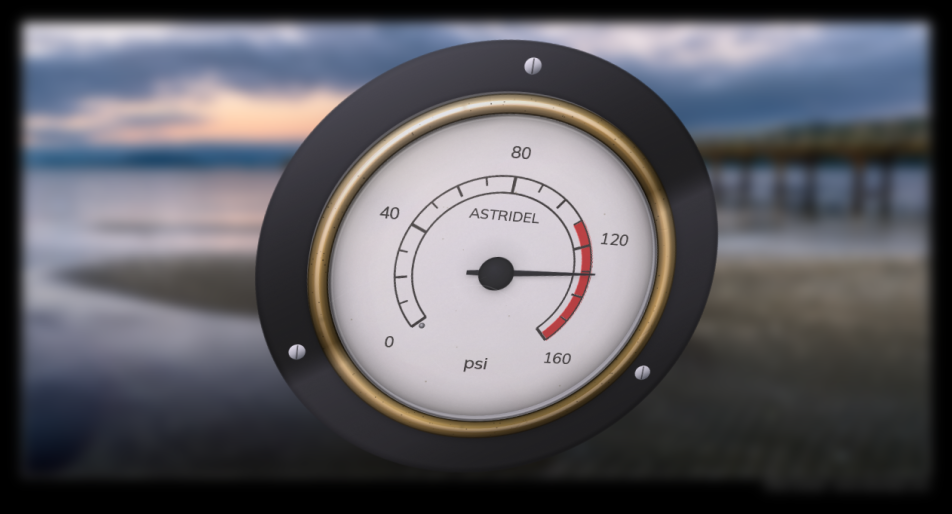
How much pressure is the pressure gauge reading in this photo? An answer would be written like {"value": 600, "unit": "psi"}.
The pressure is {"value": 130, "unit": "psi"}
